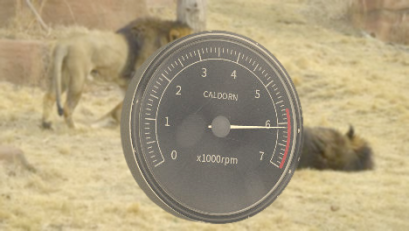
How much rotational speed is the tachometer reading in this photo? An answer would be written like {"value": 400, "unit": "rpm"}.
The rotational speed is {"value": 6100, "unit": "rpm"}
